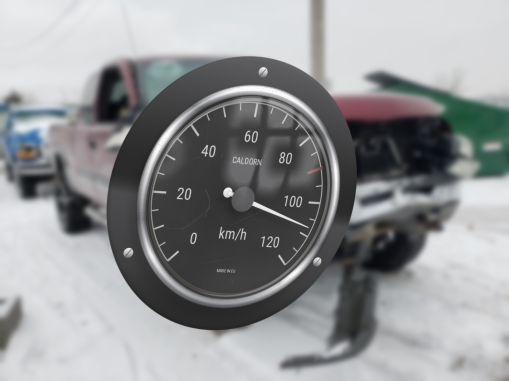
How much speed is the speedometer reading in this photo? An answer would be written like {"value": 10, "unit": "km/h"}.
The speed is {"value": 107.5, "unit": "km/h"}
